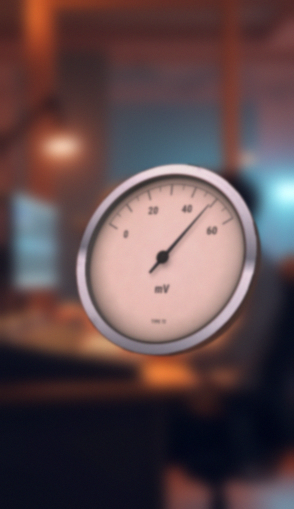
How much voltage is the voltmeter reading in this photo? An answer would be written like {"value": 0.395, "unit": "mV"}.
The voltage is {"value": 50, "unit": "mV"}
